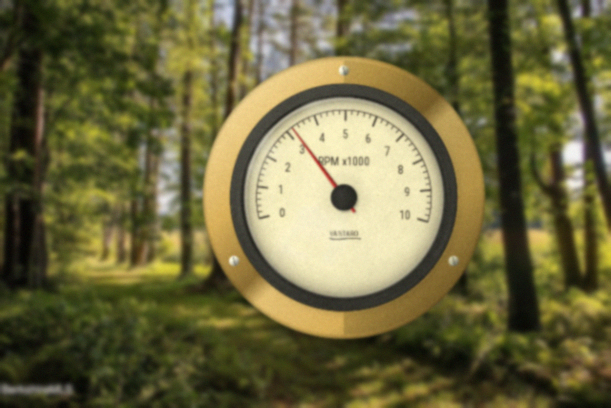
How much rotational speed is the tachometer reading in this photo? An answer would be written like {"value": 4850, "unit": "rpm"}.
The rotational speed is {"value": 3200, "unit": "rpm"}
